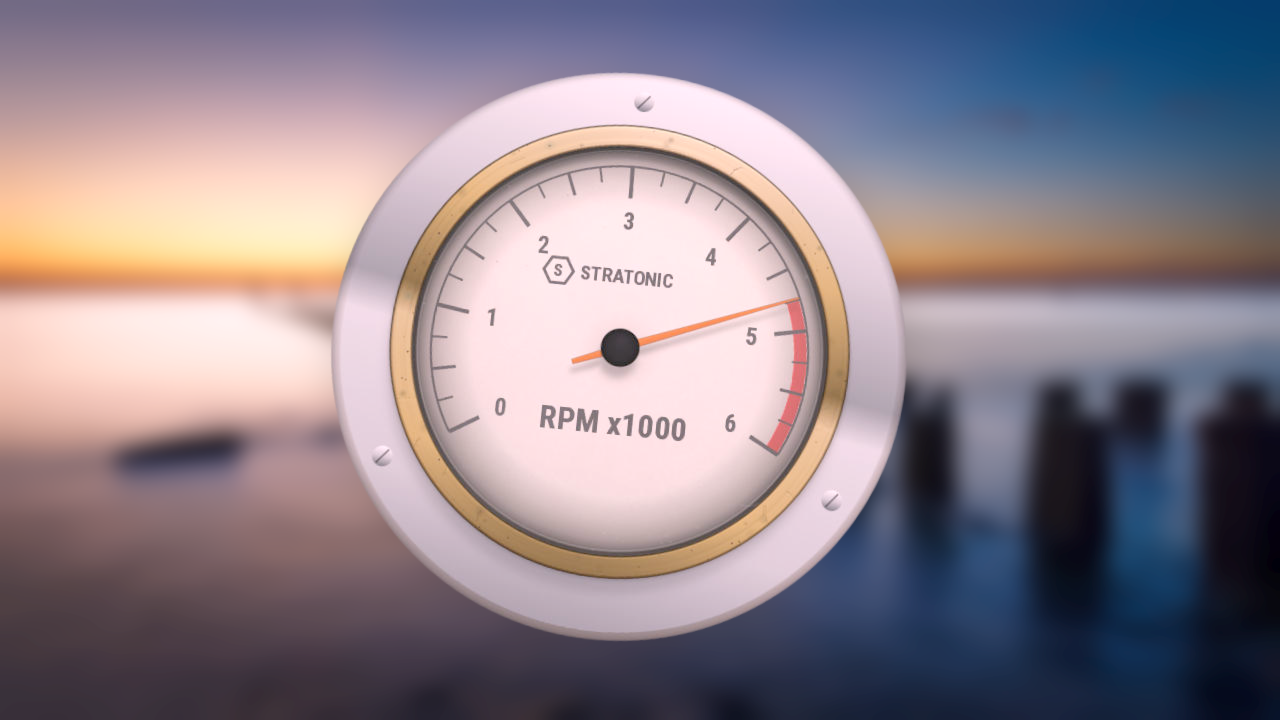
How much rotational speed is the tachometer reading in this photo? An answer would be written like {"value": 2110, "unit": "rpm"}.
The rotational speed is {"value": 4750, "unit": "rpm"}
